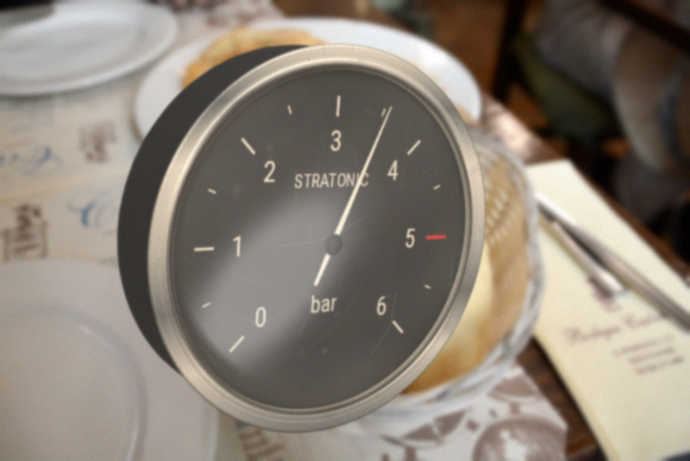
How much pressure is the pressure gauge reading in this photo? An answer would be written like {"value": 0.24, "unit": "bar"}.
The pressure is {"value": 3.5, "unit": "bar"}
